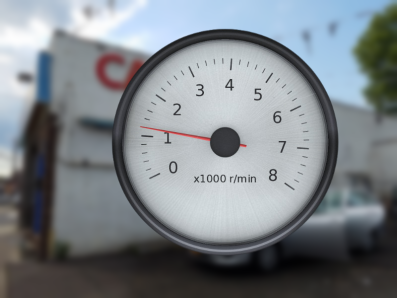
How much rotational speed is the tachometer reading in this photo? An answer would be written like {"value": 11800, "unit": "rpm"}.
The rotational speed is {"value": 1200, "unit": "rpm"}
